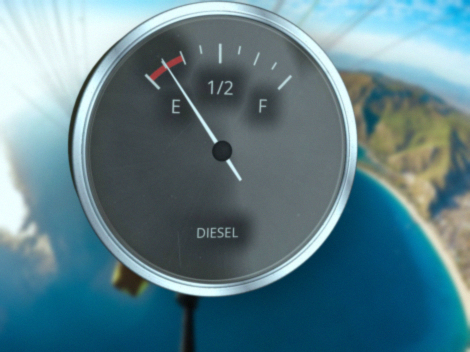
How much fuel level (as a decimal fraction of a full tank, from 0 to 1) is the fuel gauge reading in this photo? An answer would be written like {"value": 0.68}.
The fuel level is {"value": 0.125}
